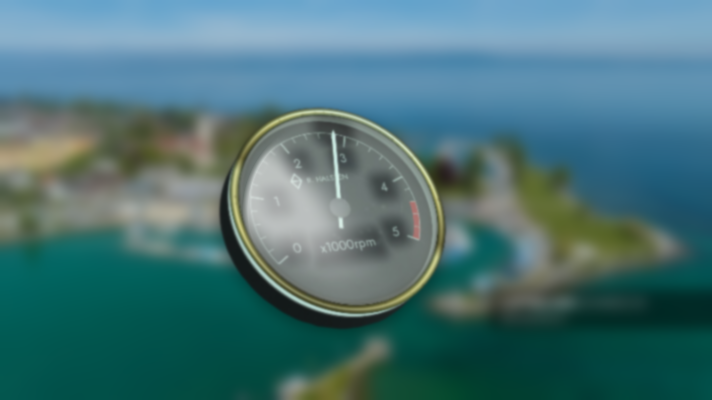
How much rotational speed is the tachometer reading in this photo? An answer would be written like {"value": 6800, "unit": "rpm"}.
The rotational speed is {"value": 2800, "unit": "rpm"}
